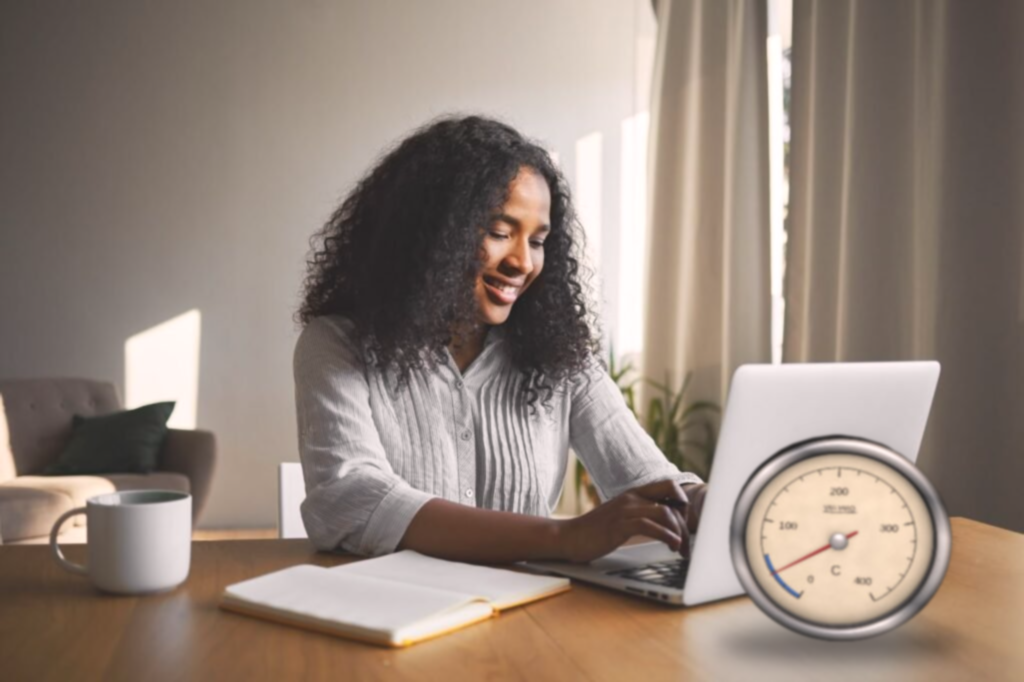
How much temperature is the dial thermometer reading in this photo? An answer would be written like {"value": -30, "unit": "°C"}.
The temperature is {"value": 40, "unit": "°C"}
